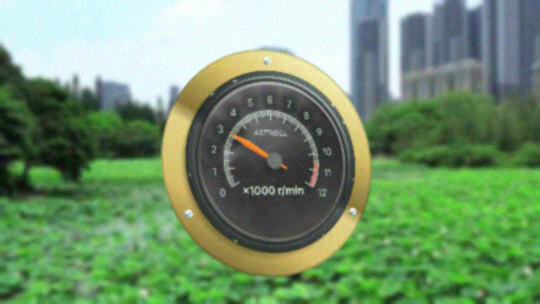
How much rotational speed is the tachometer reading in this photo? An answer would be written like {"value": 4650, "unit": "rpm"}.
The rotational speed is {"value": 3000, "unit": "rpm"}
